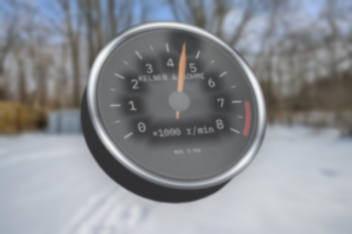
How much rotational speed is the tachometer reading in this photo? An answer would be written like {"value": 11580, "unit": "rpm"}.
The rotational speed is {"value": 4500, "unit": "rpm"}
